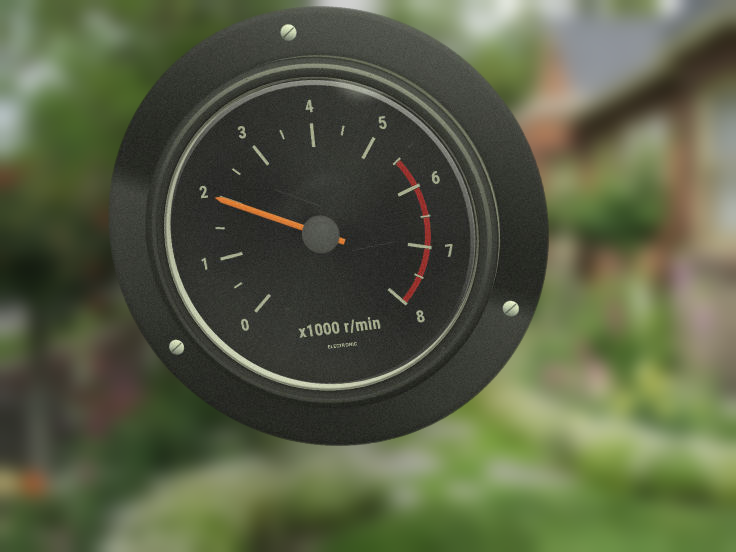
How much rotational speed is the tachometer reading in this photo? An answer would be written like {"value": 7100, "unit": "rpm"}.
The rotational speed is {"value": 2000, "unit": "rpm"}
